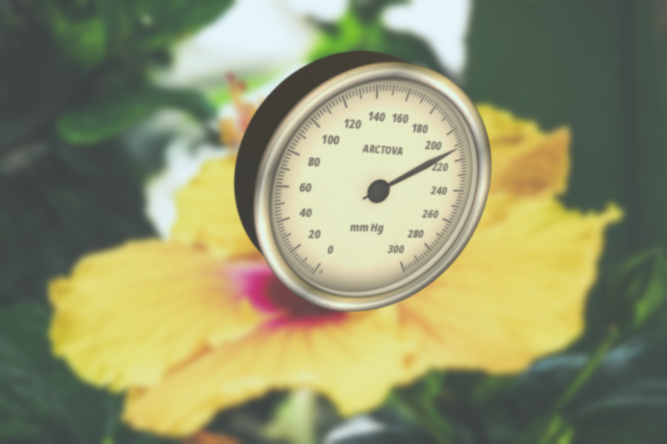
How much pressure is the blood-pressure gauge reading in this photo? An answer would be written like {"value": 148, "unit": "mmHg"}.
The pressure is {"value": 210, "unit": "mmHg"}
